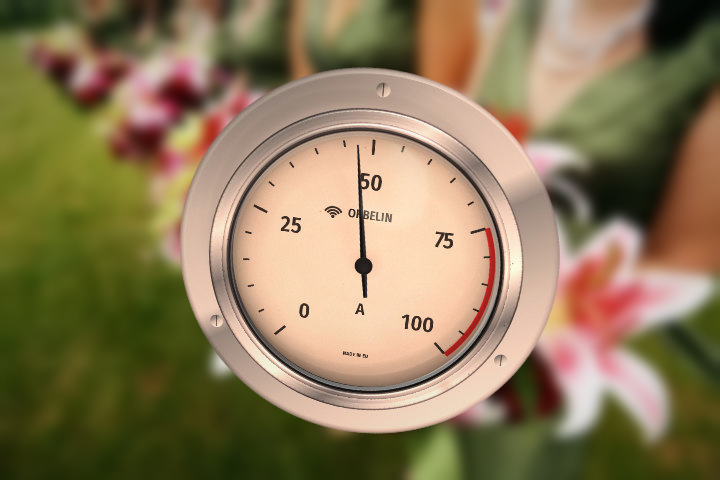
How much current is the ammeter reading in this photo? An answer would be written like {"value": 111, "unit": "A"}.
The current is {"value": 47.5, "unit": "A"}
